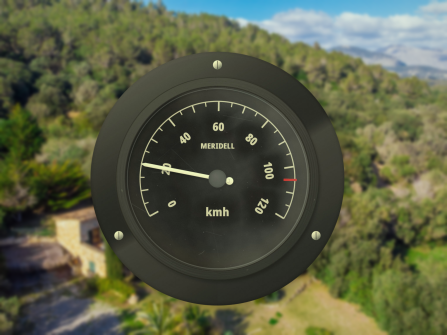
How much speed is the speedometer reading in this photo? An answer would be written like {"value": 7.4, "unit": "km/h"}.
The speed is {"value": 20, "unit": "km/h"}
